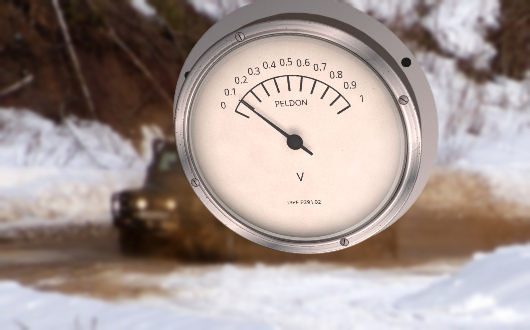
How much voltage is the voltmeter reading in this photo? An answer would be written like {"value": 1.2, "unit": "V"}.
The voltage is {"value": 0.1, "unit": "V"}
